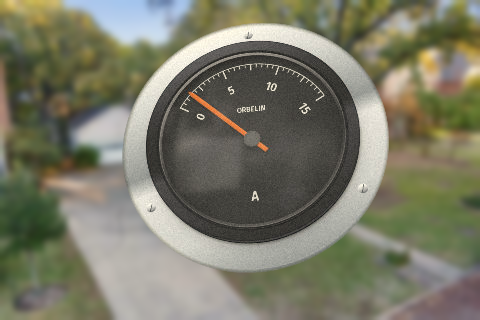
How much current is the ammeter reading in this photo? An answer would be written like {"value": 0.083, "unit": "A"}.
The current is {"value": 1.5, "unit": "A"}
